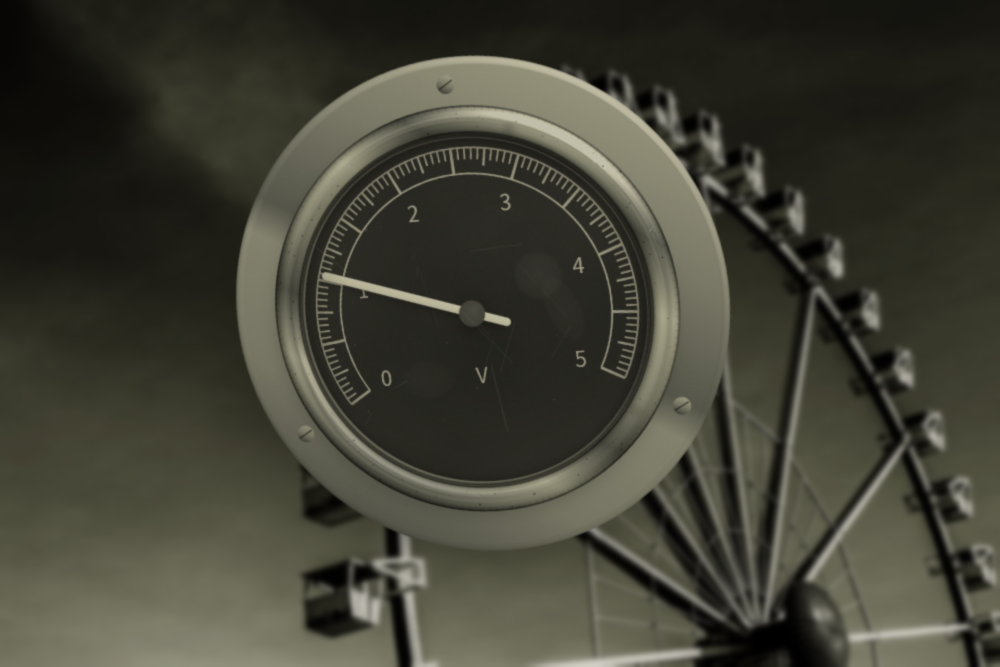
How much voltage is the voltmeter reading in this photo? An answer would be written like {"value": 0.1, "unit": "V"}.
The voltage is {"value": 1.05, "unit": "V"}
